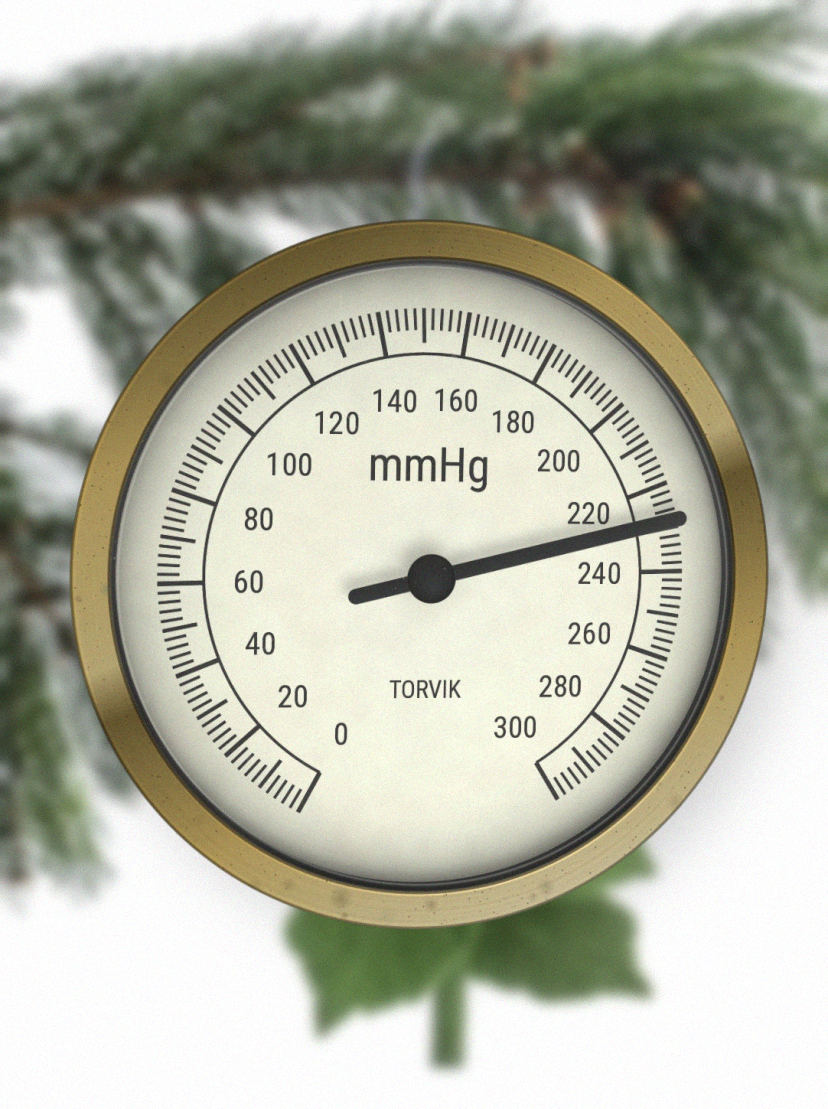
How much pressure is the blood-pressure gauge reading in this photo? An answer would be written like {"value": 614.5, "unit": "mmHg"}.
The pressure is {"value": 228, "unit": "mmHg"}
